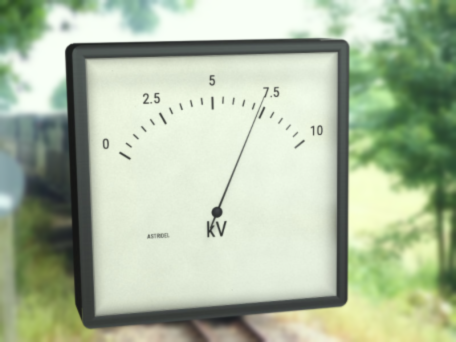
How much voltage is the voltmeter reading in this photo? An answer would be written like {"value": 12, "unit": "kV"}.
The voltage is {"value": 7.25, "unit": "kV"}
